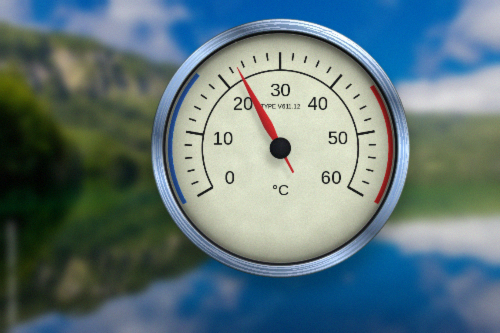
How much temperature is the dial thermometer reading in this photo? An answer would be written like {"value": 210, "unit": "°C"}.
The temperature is {"value": 23, "unit": "°C"}
